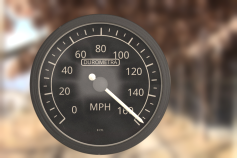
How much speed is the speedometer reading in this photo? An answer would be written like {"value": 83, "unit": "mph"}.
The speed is {"value": 157.5, "unit": "mph"}
